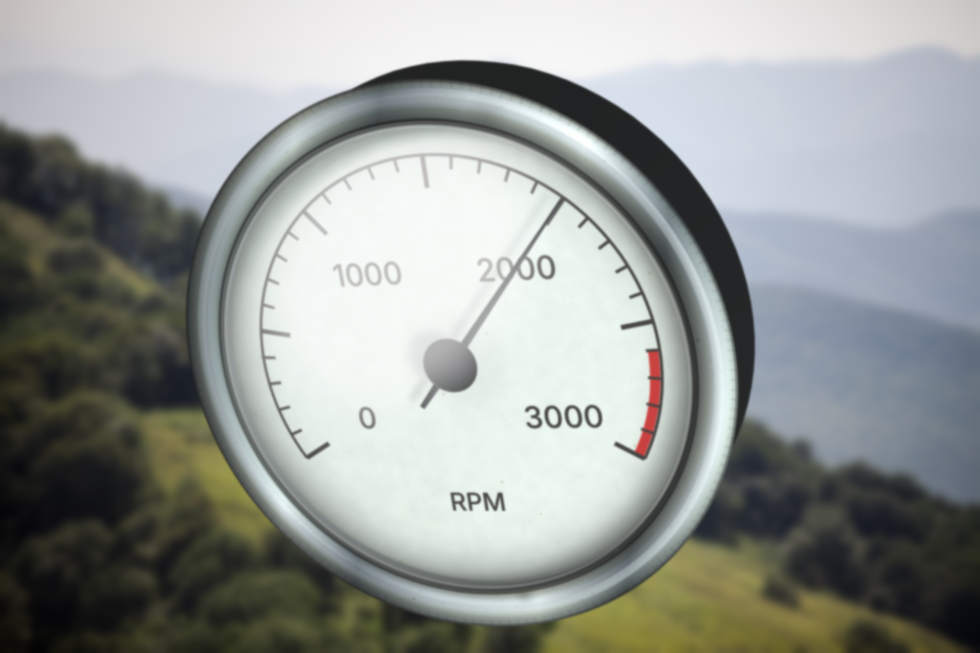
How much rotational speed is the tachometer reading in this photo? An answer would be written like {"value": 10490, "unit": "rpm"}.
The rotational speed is {"value": 2000, "unit": "rpm"}
